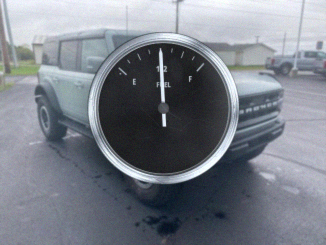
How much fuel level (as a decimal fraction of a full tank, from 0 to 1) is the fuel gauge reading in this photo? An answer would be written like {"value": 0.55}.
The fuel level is {"value": 0.5}
